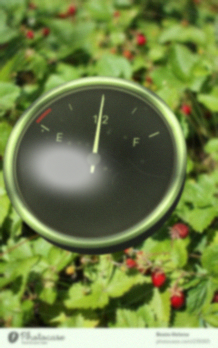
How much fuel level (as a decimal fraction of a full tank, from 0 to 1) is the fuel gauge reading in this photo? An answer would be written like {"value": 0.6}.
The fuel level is {"value": 0.5}
